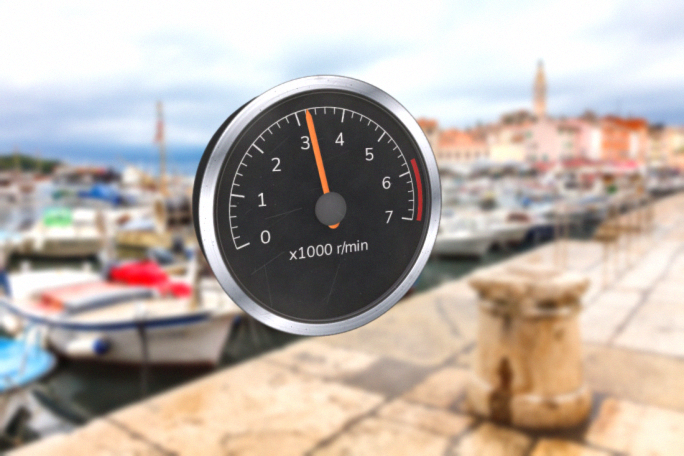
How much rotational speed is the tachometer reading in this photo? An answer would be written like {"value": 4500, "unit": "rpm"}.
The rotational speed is {"value": 3200, "unit": "rpm"}
